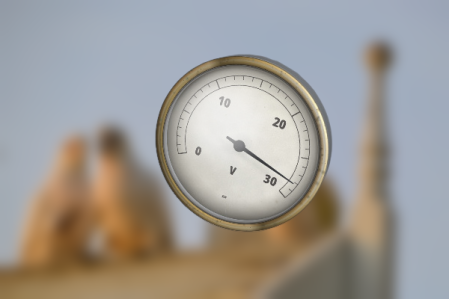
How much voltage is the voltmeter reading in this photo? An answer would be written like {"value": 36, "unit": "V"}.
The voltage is {"value": 28, "unit": "V"}
